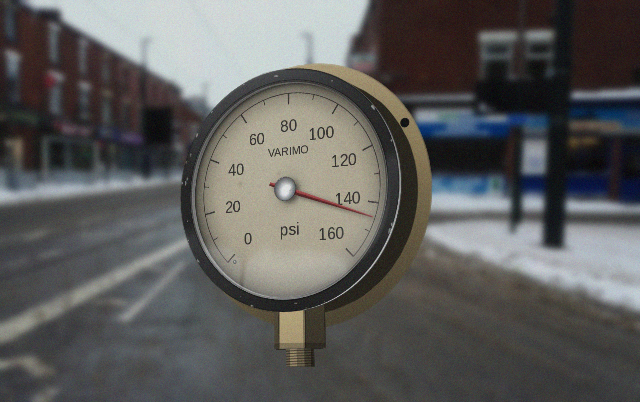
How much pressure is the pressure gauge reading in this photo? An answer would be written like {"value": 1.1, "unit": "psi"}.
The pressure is {"value": 145, "unit": "psi"}
